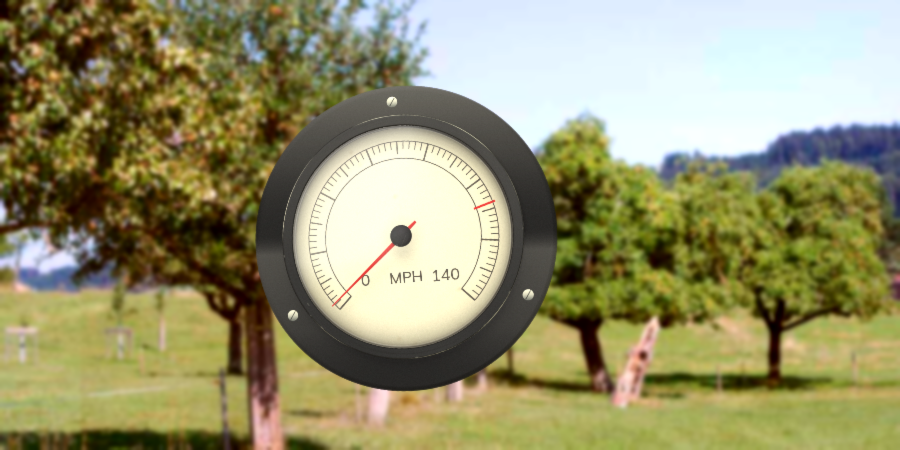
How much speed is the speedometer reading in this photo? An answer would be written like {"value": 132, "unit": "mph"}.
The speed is {"value": 2, "unit": "mph"}
